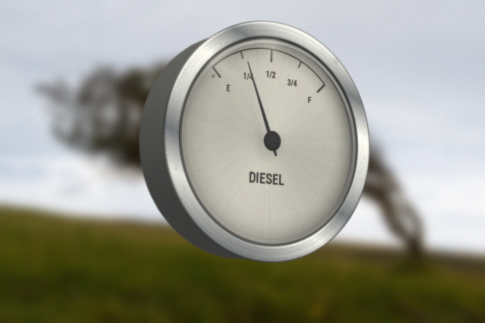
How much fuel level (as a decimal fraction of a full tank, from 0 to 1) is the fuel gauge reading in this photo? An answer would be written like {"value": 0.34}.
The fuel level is {"value": 0.25}
